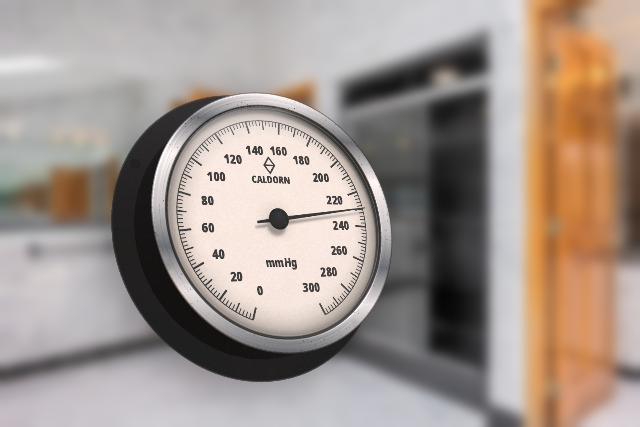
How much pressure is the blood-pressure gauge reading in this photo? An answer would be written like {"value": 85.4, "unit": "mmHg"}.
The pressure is {"value": 230, "unit": "mmHg"}
